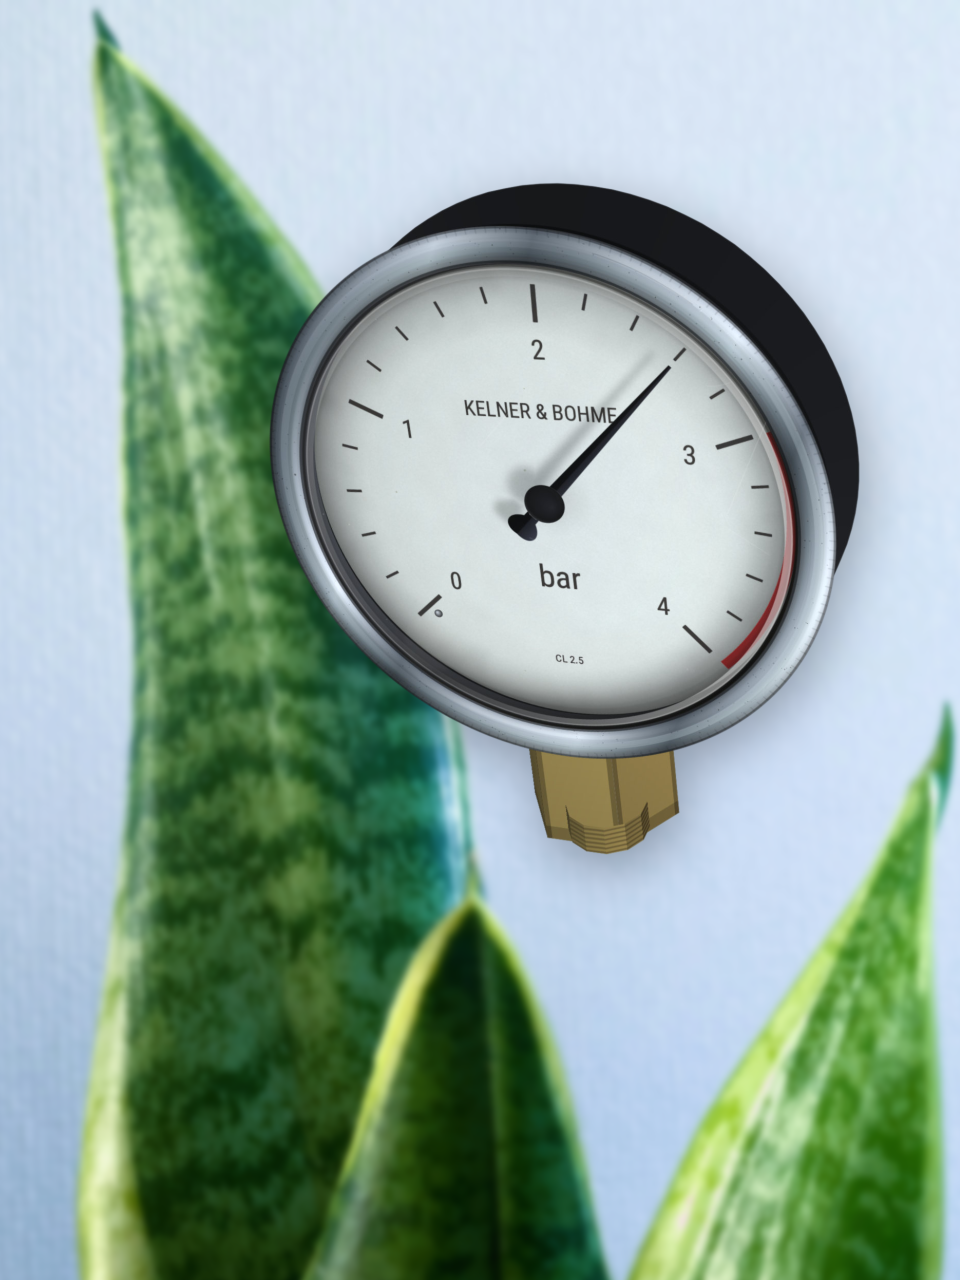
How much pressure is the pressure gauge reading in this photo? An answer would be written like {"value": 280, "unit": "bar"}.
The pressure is {"value": 2.6, "unit": "bar"}
